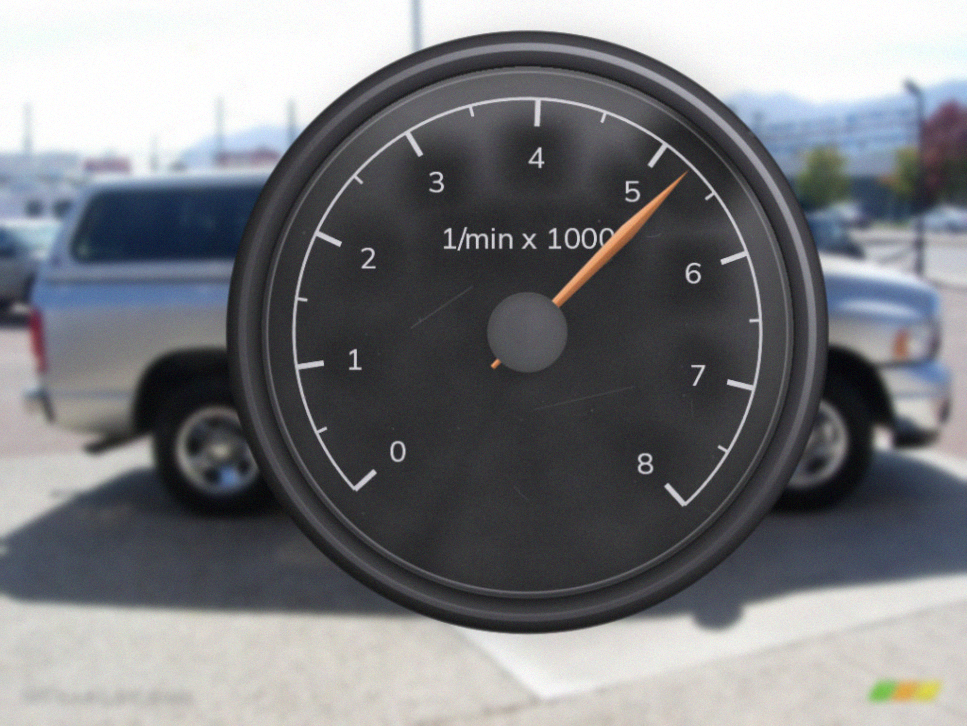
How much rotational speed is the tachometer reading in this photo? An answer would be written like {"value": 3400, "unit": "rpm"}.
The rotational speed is {"value": 5250, "unit": "rpm"}
